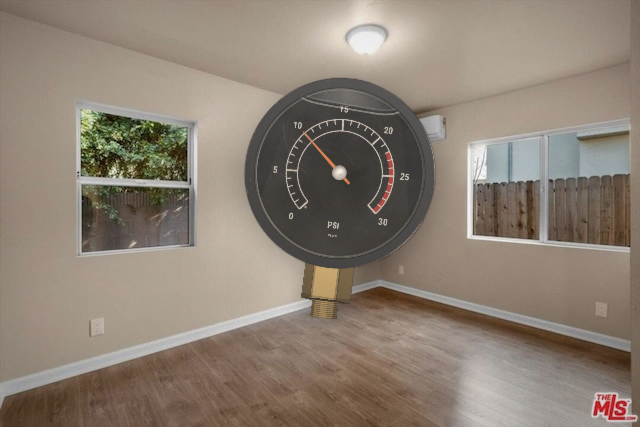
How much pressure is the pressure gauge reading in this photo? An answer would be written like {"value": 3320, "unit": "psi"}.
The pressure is {"value": 10, "unit": "psi"}
